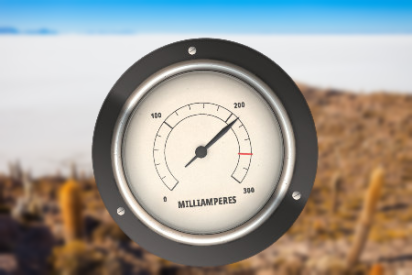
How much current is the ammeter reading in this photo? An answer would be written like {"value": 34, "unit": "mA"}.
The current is {"value": 210, "unit": "mA"}
